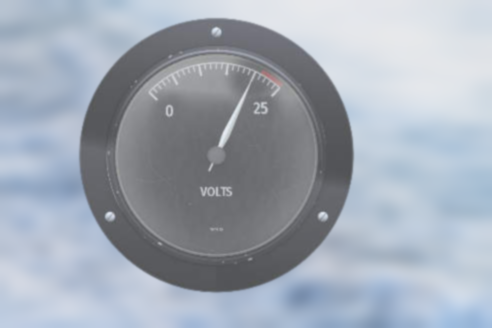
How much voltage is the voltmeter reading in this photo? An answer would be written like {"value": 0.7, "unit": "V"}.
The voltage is {"value": 20, "unit": "V"}
